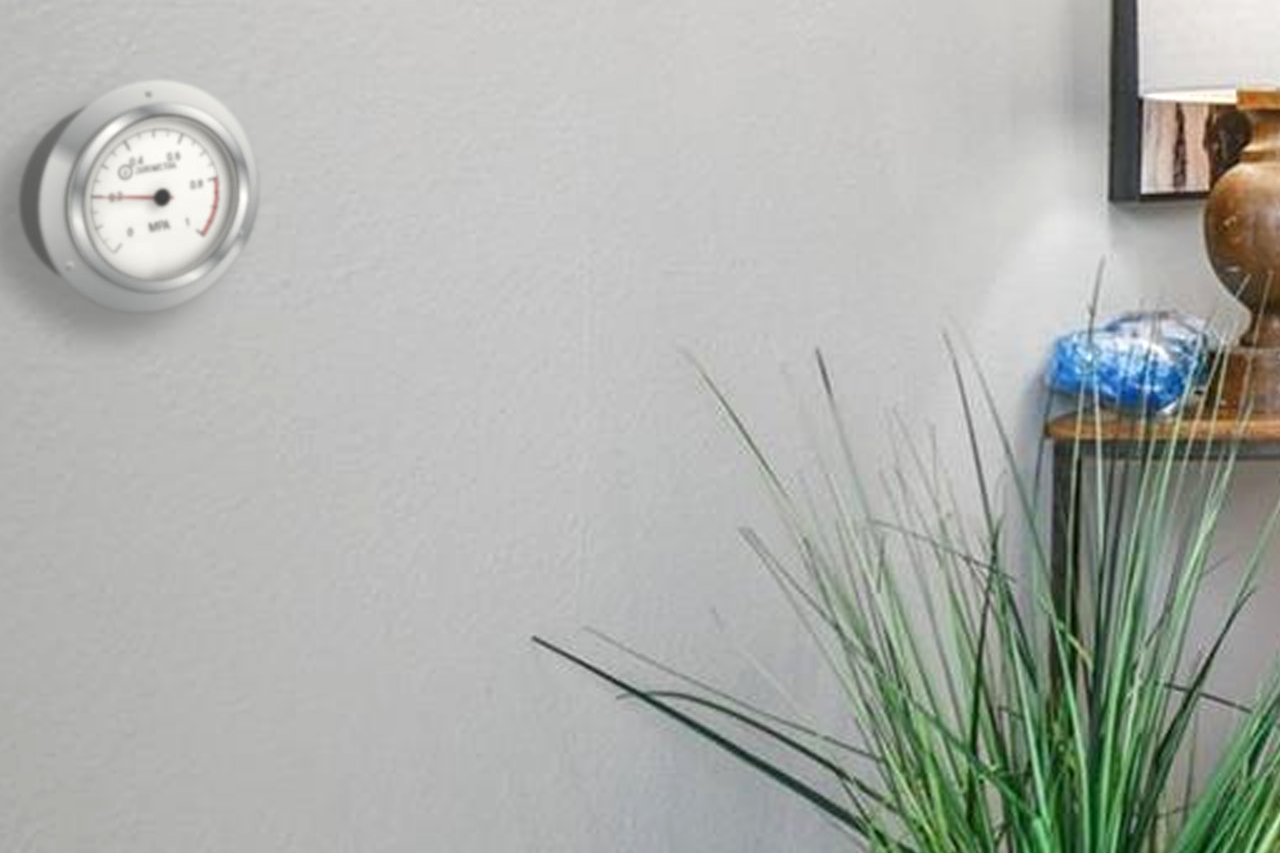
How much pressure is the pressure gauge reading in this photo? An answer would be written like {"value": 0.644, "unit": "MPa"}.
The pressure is {"value": 0.2, "unit": "MPa"}
